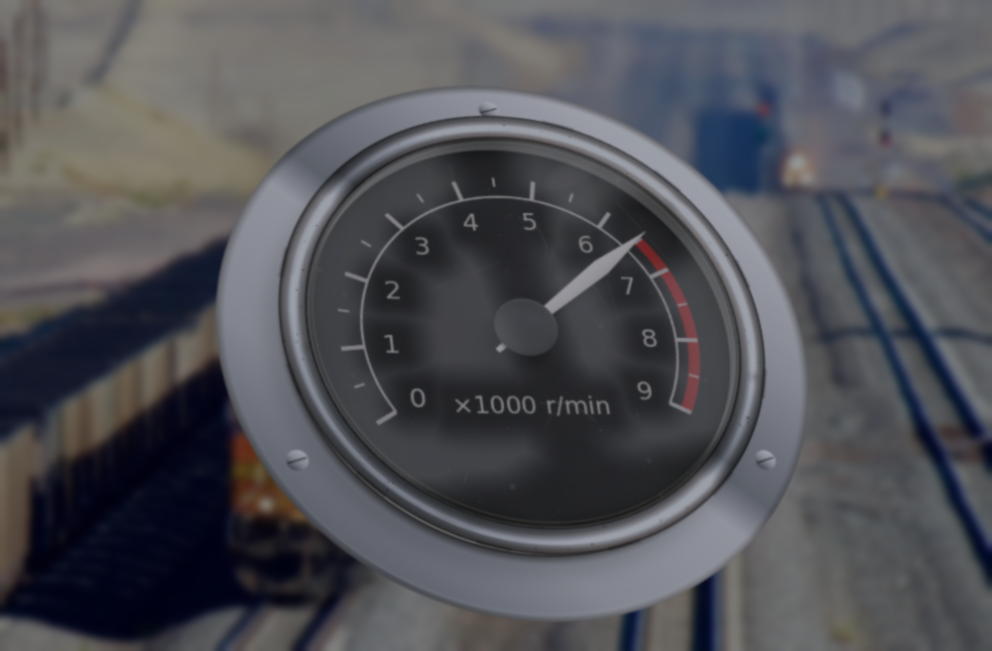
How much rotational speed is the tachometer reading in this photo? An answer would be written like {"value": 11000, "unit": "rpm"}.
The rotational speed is {"value": 6500, "unit": "rpm"}
